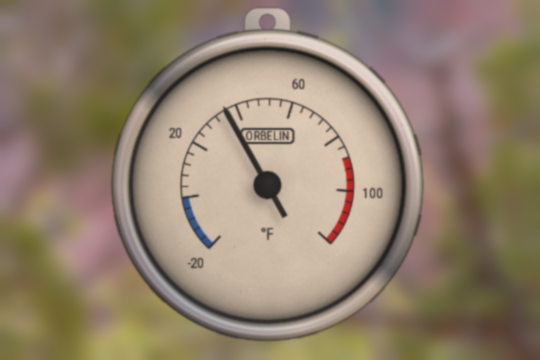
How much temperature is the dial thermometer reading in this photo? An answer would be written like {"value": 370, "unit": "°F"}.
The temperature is {"value": 36, "unit": "°F"}
